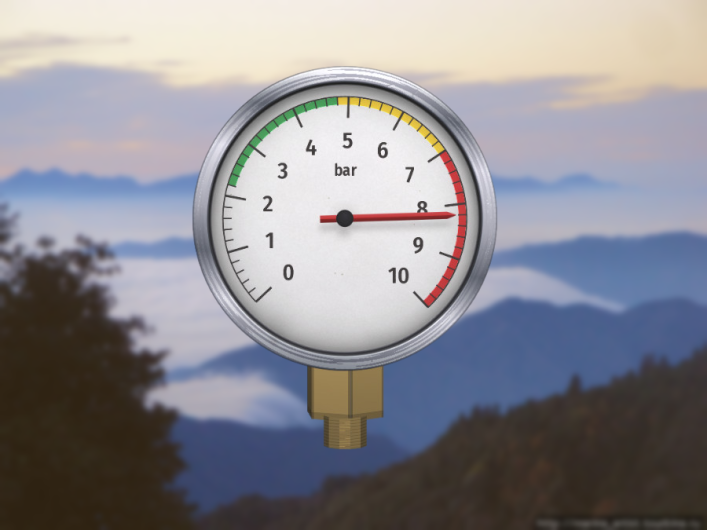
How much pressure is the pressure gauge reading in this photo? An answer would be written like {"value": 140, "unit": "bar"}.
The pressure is {"value": 8.2, "unit": "bar"}
